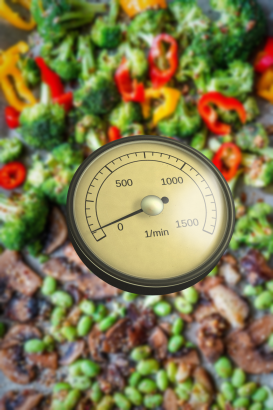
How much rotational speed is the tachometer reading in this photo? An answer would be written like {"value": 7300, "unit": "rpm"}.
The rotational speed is {"value": 50, "unit": "rpm"}
